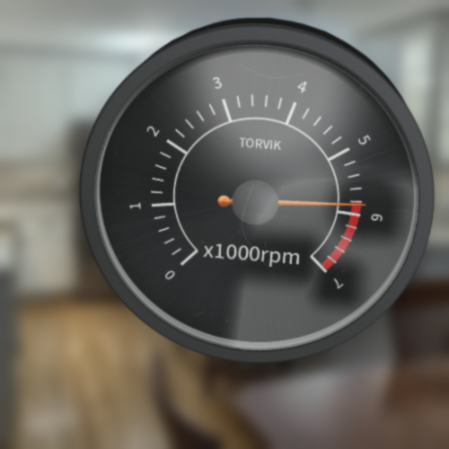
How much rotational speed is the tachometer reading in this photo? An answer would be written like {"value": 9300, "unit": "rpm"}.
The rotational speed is {"value": 5800, "unit": "rpm"}
